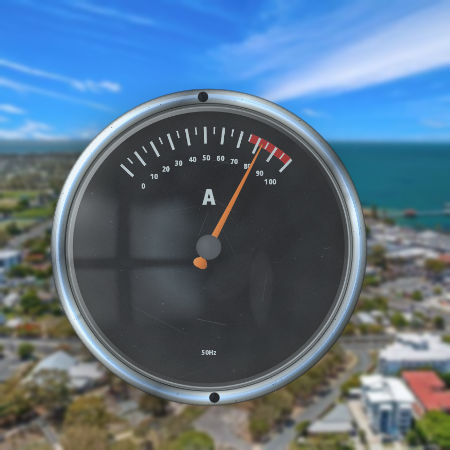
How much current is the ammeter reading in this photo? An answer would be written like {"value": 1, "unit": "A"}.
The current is {"value": 82.5, "unit": "A"}
